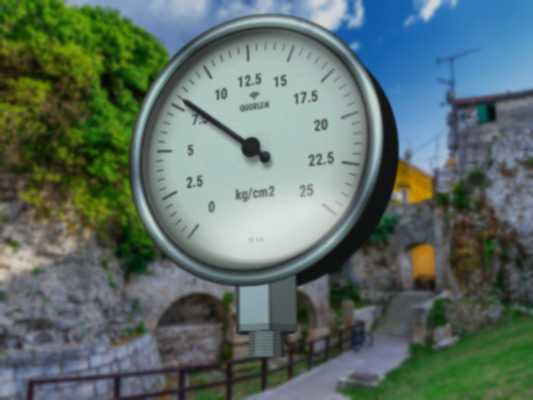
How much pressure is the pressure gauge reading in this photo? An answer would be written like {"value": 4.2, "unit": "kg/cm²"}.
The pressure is {"value": 8, "unit": "kg/cm²"}
